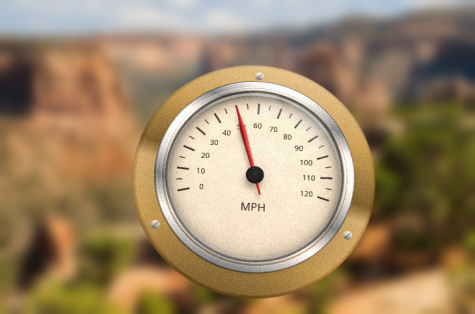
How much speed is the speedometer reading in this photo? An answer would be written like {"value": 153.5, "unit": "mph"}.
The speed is {"value": 50, "unit": "mph"}
